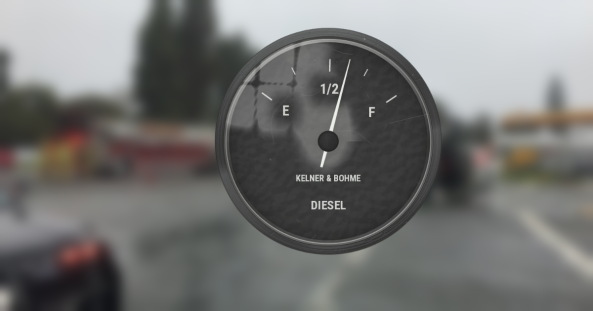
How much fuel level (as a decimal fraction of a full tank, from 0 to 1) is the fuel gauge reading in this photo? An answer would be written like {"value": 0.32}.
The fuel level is {"value": 0.625}
